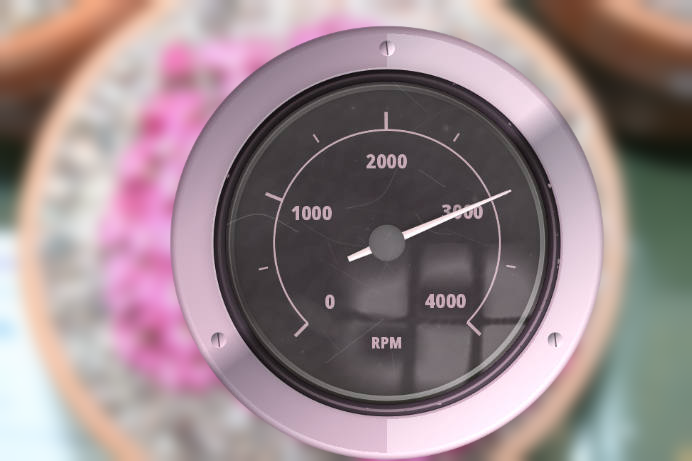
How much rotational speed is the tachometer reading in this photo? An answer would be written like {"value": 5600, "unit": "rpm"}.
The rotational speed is {"value": 3000, "unit": "rpm"}
